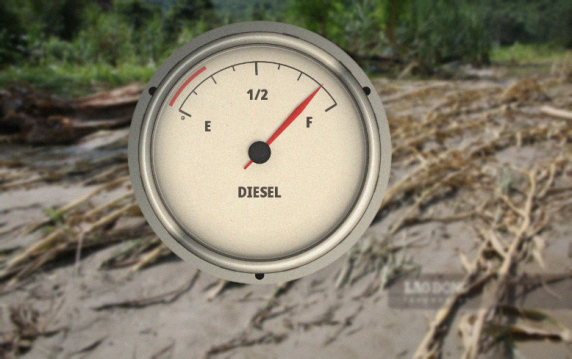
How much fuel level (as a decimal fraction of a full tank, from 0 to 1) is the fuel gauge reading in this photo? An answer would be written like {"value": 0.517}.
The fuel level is {"value": 0.875}
